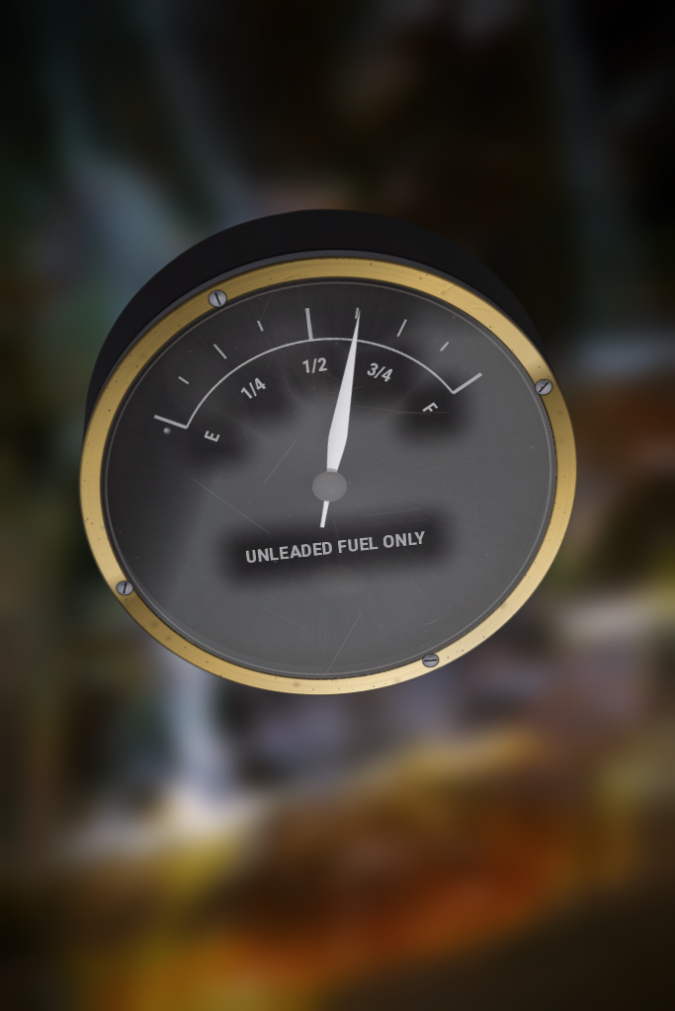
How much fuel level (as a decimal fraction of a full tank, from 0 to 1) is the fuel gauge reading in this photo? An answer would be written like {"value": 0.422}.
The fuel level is {"value": 0.625}
